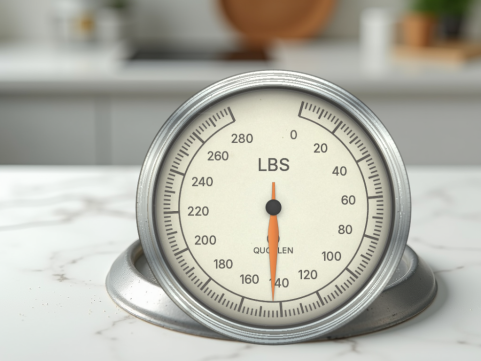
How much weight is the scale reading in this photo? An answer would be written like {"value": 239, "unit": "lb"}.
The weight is {"value": 144, "unit": "lb"}
